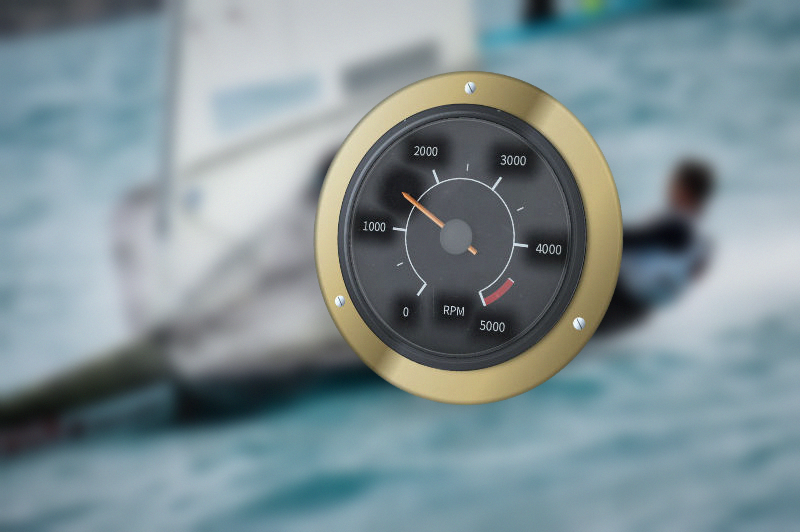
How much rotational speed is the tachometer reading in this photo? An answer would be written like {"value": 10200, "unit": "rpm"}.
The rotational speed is {"value": 1500, "unit": "rpm"}
